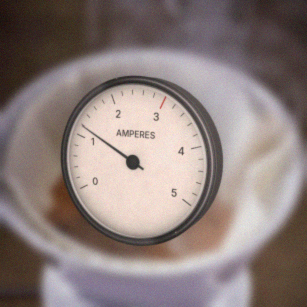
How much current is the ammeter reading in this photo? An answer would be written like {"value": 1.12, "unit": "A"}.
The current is {"value": 1.2, "unit": "A"}
